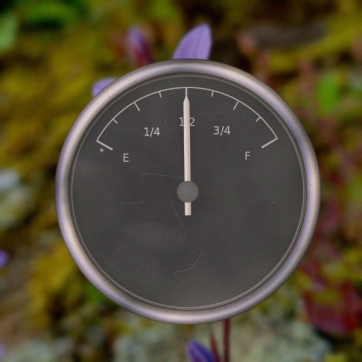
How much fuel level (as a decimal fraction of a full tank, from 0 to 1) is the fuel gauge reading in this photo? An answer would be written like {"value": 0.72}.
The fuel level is {"value": 0.5}
